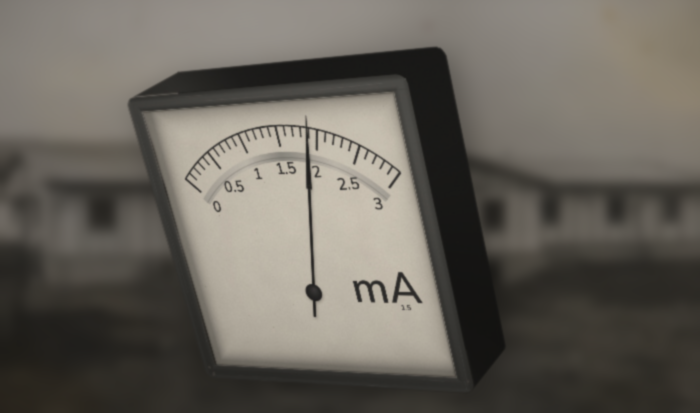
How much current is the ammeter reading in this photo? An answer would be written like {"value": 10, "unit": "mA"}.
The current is {"value": 1.9, "unit": "mA"}
